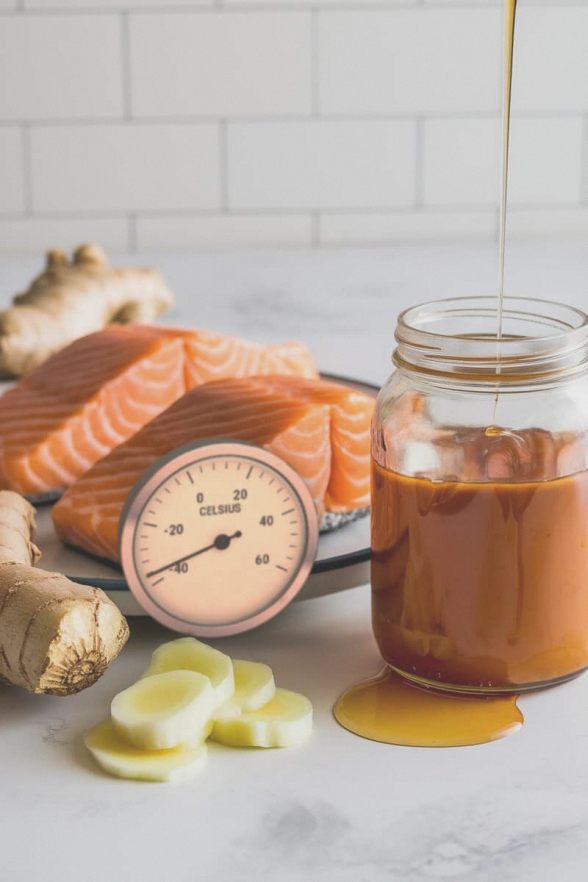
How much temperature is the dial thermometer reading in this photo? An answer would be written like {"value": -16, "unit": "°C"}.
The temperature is {"value": -36, "unit": "°C"}
